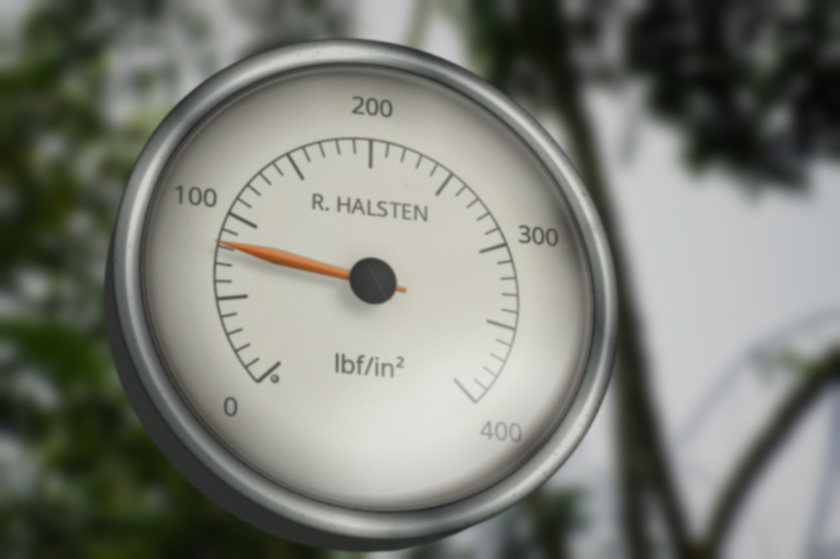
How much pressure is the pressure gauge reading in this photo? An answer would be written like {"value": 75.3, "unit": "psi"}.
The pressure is {"value": 80, "unit": "psi"}
